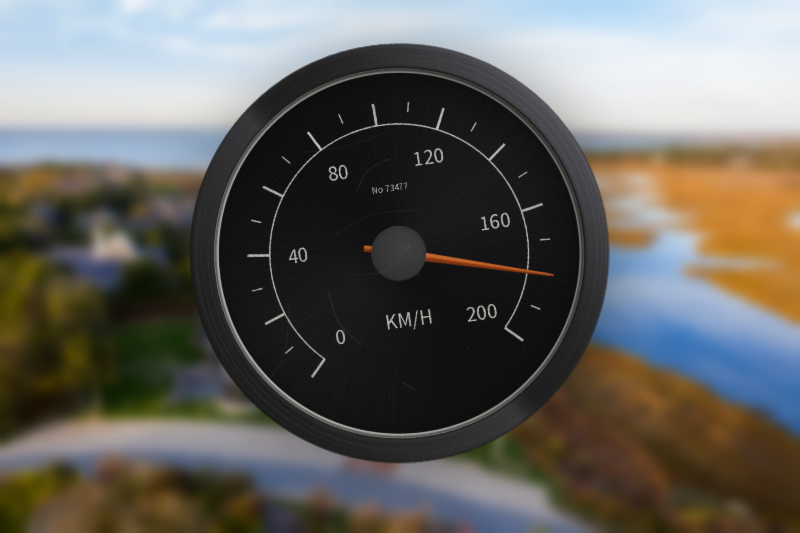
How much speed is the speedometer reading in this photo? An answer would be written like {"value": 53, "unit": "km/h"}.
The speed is {"value": 180, "unit": "km/h"}
